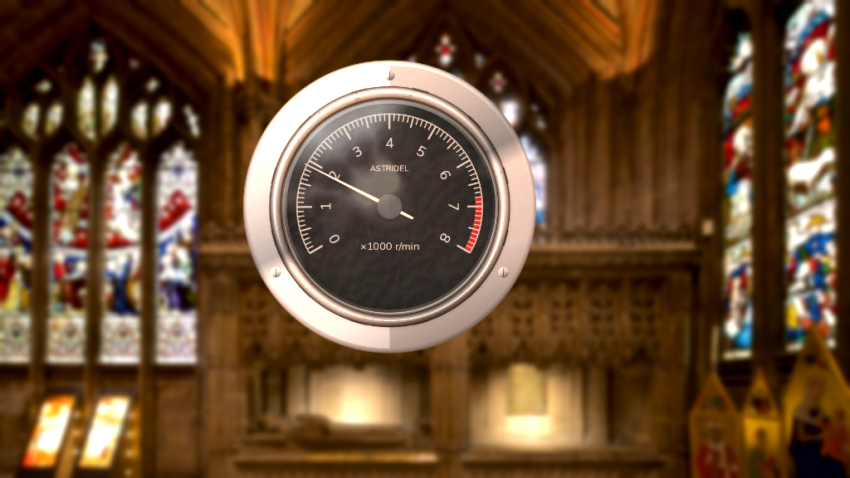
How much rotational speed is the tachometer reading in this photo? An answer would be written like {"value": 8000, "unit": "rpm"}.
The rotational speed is {"value": 1900, "unit": "rpm"}
